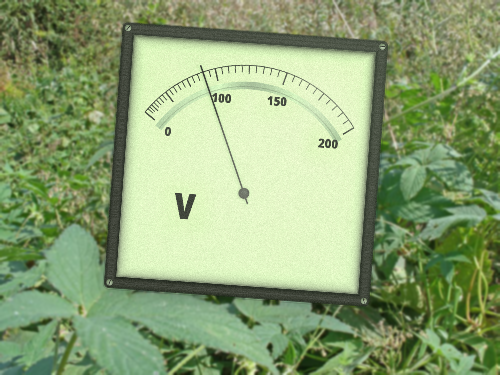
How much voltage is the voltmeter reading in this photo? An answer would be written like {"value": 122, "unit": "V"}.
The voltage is {"value": 90, "unit": "V"}
